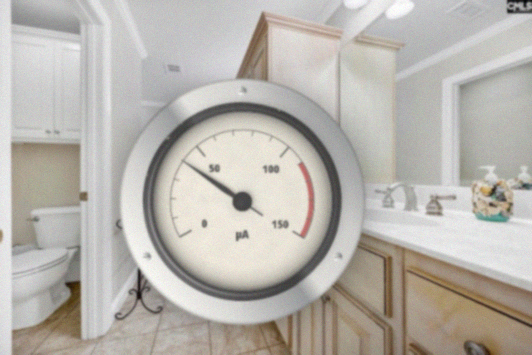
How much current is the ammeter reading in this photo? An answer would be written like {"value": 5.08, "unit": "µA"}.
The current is {"value": 40, "unit": "µA"}
